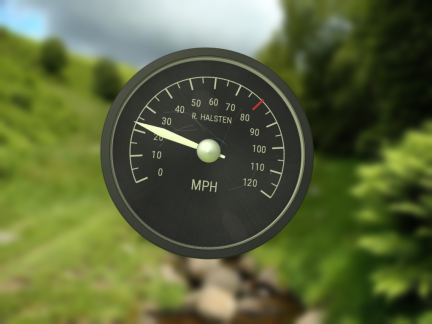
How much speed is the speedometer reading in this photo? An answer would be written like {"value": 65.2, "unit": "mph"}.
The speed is {"value": 22.5, "unit": "mph"}
